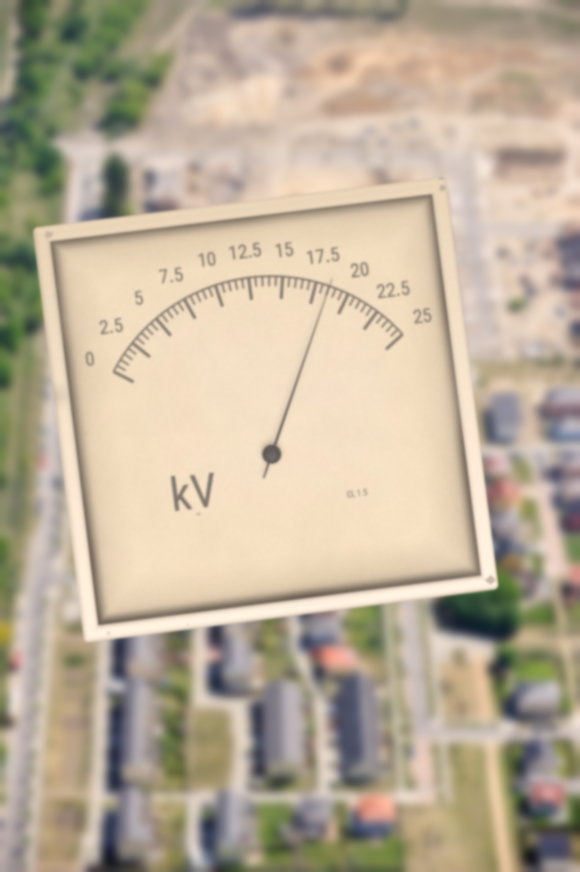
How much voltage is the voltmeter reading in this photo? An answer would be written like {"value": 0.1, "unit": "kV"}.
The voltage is {"value": 18.5, "unit": "kV"}
